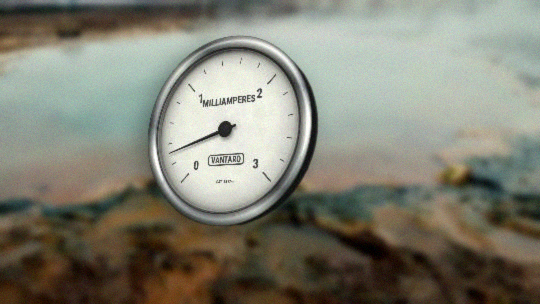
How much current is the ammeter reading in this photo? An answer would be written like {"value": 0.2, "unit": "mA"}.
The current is {"value": 0.3, "unit": "mA"}
